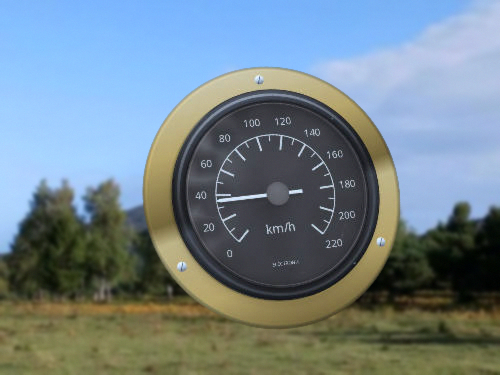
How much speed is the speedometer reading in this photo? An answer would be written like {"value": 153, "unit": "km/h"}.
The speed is {"value": 35, "unit": "km/h"}
